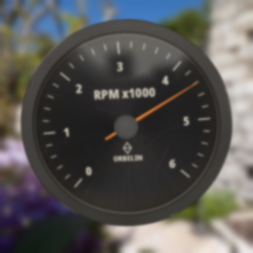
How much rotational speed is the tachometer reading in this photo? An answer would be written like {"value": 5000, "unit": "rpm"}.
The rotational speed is {"value": 4400, "unit": "rpm"}
